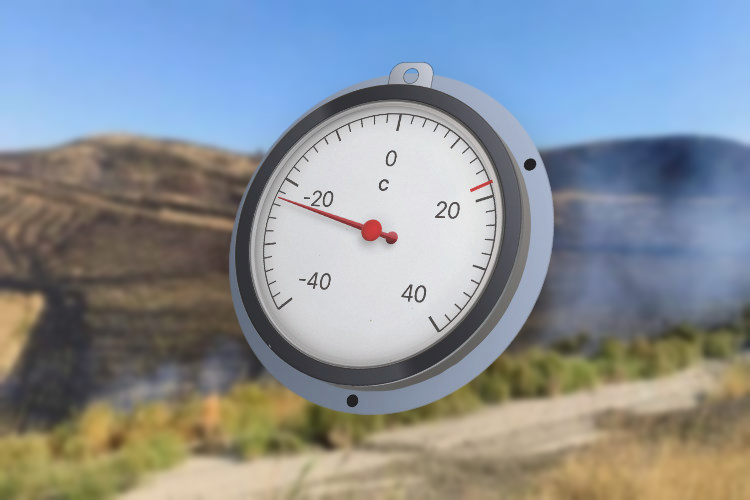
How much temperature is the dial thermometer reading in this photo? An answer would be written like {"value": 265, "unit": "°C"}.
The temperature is {"value": -23, "unit": "°C"}
